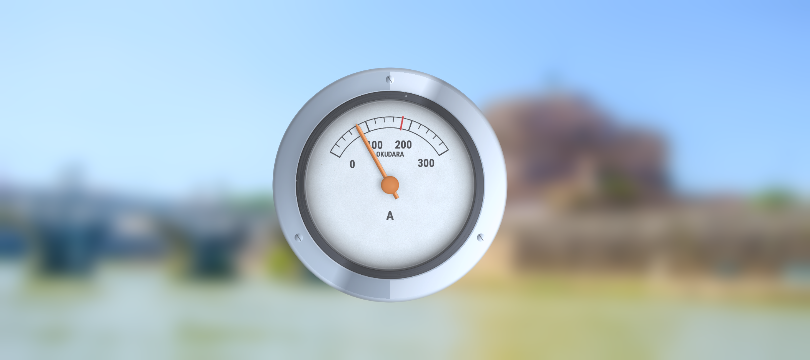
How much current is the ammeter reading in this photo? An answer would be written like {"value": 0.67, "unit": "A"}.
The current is {"value": 80, "unit": "A"}
